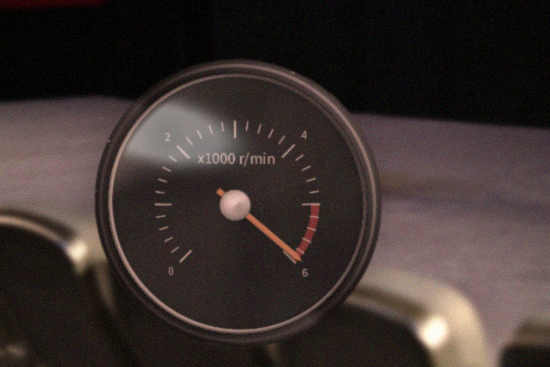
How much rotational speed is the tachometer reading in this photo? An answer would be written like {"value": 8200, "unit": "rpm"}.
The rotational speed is {"value": 5900, "unit": "rpm"}
